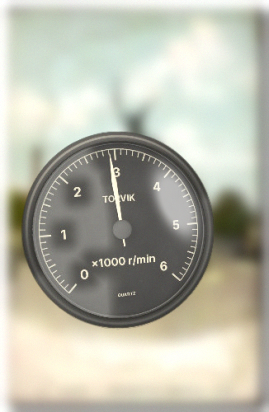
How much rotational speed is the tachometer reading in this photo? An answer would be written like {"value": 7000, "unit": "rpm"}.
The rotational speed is {"value": 2900, "unit": "rpm"}
